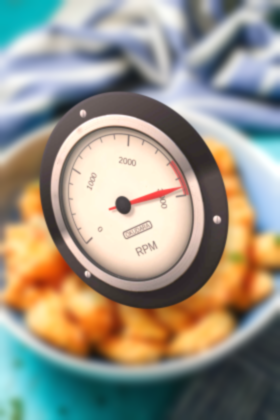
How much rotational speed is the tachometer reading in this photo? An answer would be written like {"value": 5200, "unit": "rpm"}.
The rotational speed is {"value": 2900, "unit": "rpm"}
